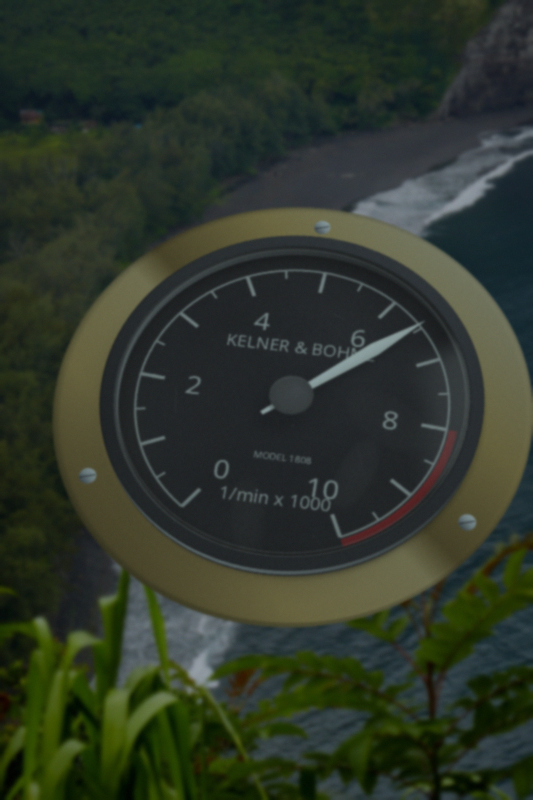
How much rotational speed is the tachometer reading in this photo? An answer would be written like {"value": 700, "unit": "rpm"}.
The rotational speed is {"value": 6500, "unit": "rpm"}
